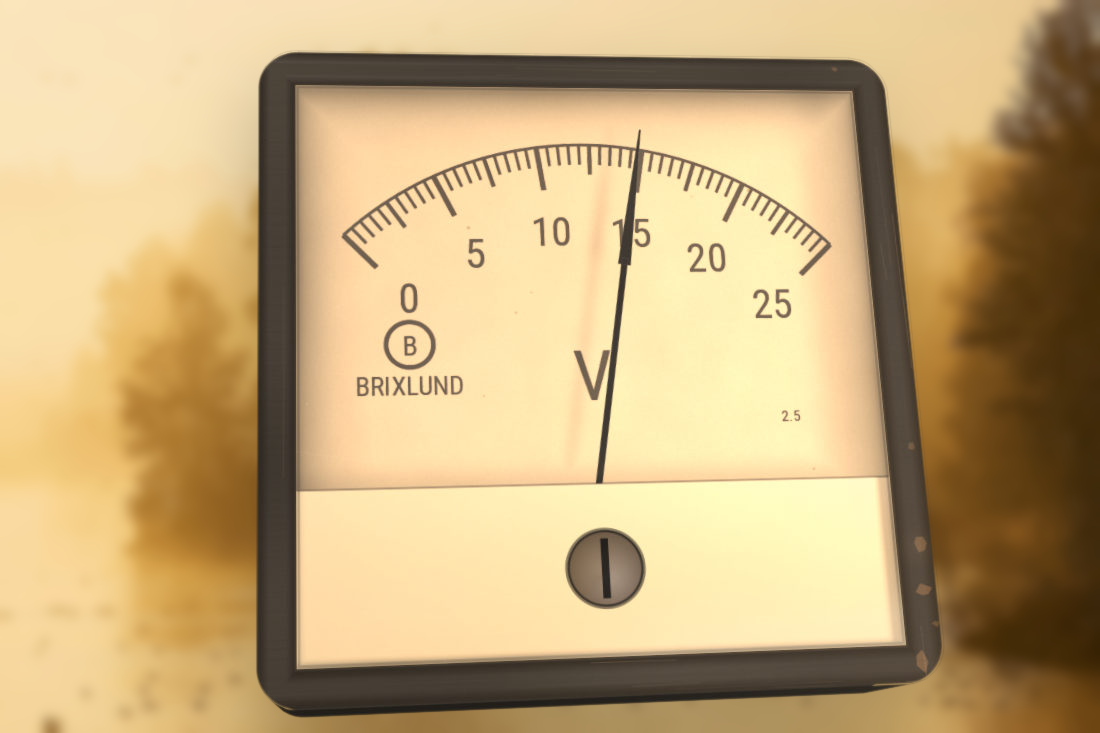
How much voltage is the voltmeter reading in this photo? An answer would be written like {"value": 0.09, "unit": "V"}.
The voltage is {"value": 14.75, "unit": "V"}
